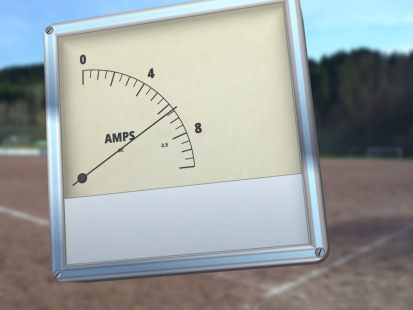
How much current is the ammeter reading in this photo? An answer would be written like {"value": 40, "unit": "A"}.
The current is {"value": 6.5, "unit": "A"}
